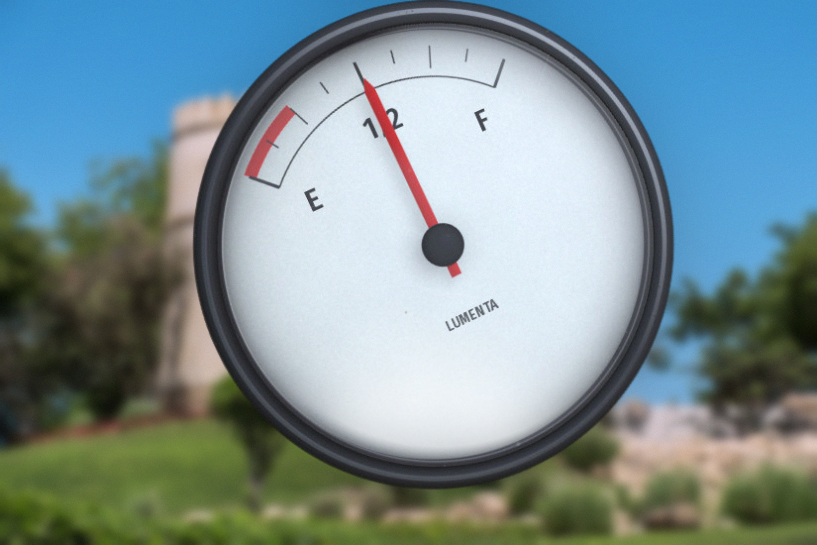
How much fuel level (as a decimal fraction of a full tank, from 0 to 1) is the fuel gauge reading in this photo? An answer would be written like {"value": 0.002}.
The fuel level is {"value": 0.5}
